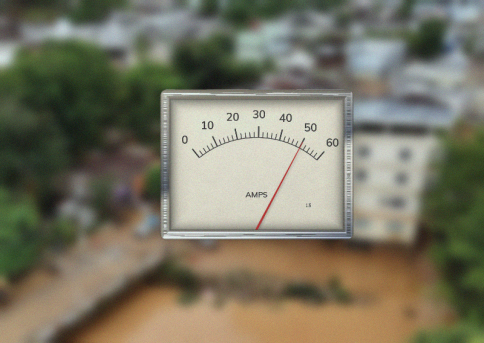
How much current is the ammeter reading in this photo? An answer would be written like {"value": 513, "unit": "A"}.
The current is {"value": 50, "unit": "A"}
